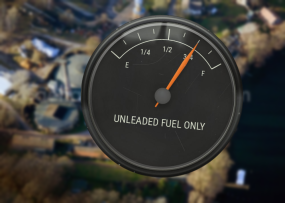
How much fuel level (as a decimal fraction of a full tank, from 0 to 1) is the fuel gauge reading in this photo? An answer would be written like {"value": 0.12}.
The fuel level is {"value": 0.75}
